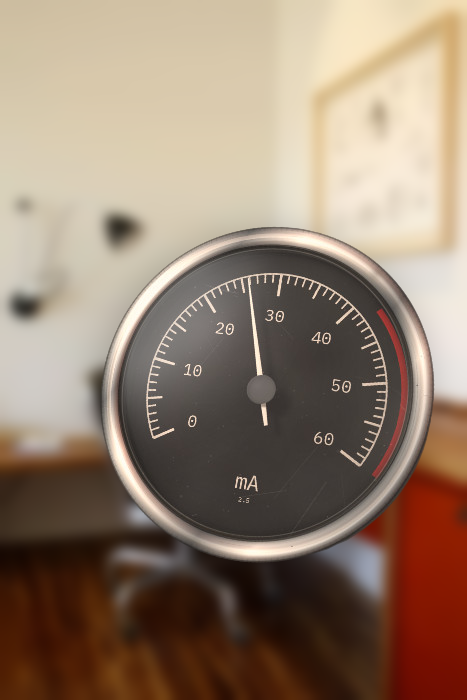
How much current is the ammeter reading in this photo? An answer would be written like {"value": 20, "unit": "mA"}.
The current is {"value": 26, "unit": "mA"}
